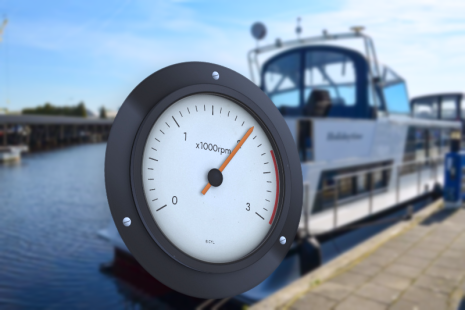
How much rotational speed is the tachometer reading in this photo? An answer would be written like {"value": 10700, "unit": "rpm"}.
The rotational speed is {"value": 2000, "unit": "rpm"}
